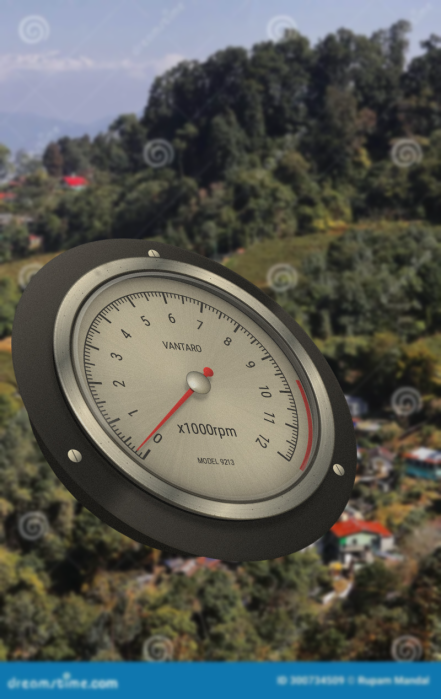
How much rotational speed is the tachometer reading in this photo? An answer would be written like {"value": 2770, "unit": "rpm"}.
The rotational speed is {"value": 200, "unit": "rpm"}
